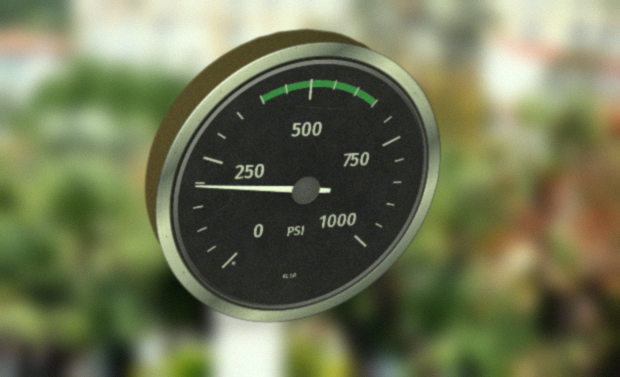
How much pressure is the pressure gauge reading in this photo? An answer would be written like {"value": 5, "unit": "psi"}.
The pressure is {"value": 200, "unit": "psi"}
